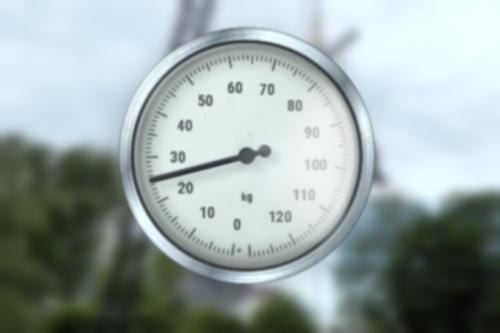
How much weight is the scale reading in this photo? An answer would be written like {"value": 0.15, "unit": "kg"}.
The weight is {"value": 25, "unit": "kg"}
